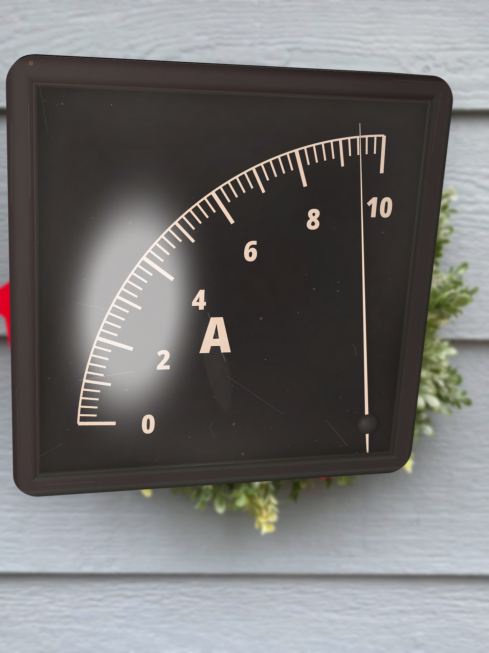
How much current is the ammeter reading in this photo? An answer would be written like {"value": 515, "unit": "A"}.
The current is {"value": 9.4, "unit": "A"}
